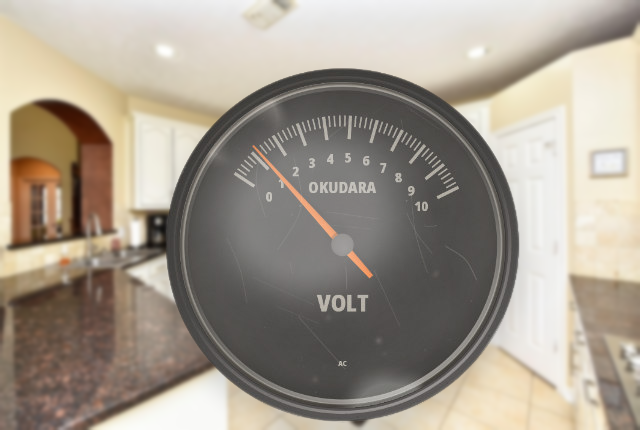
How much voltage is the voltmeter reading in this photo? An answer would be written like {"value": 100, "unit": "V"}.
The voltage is {"value": 1.2, "unit": "V"}
